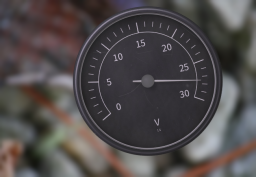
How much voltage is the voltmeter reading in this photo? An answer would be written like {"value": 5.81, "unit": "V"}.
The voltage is {"value": 27.5, "unit": "V"}
